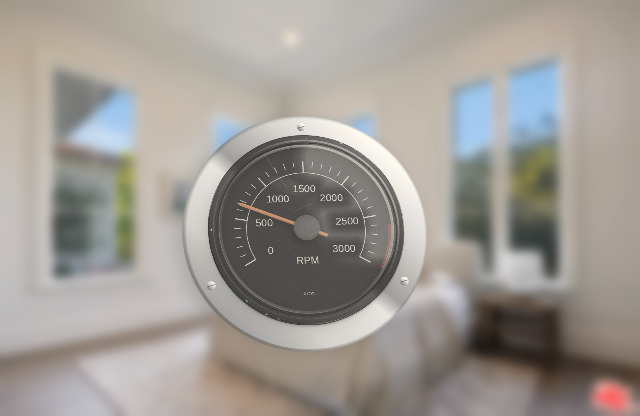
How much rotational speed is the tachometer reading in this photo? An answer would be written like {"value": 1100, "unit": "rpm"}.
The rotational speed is {"value": 650, "unit": "rpm"}
